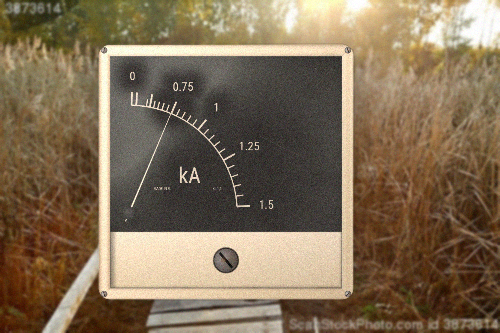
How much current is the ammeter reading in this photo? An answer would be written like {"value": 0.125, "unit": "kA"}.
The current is {"value": 0.75, "unit": "kA"}
